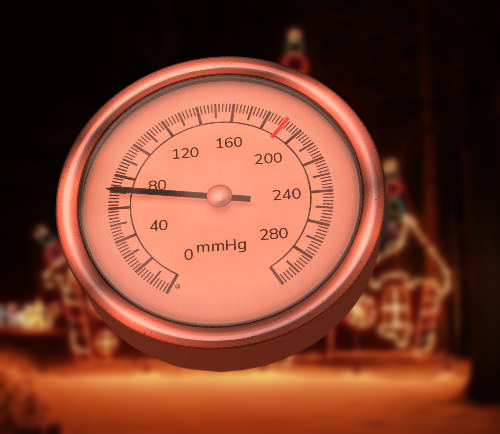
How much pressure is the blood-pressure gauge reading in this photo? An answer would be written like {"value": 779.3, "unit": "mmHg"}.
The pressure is {"value": 70, "unit": "mmHg"}
